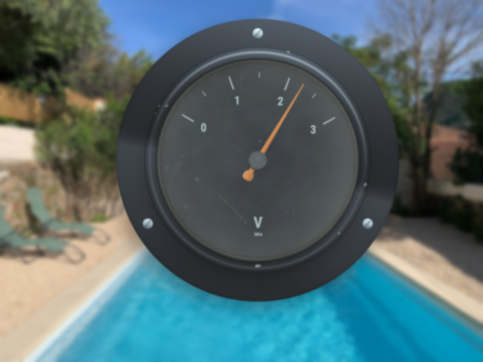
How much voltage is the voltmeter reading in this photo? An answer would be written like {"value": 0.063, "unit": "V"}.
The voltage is {"value": 2.25, "unit": "V"}
